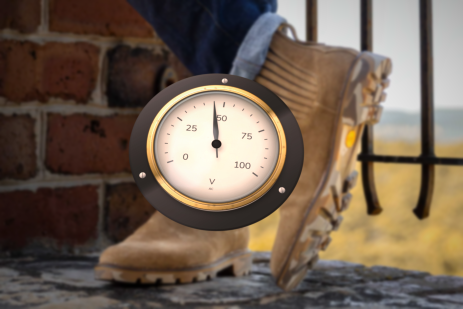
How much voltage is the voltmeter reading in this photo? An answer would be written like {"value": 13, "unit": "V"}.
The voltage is {"value": 45, "unit": "V"}
